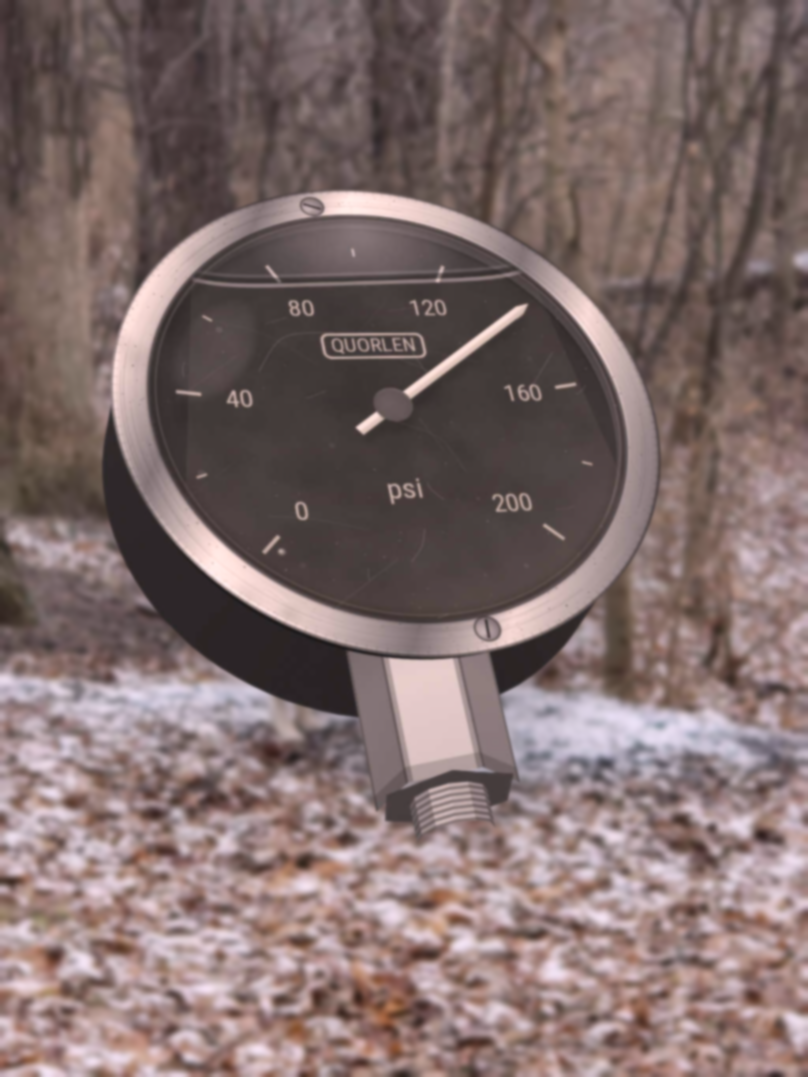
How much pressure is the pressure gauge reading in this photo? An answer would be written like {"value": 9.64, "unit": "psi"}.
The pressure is {"value": 140, "unit": "psi"}
